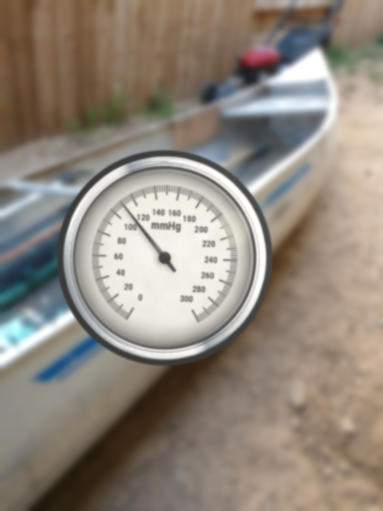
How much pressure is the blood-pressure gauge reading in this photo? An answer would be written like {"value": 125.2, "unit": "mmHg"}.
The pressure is {"value": 110, "unit": "mmHg"}
